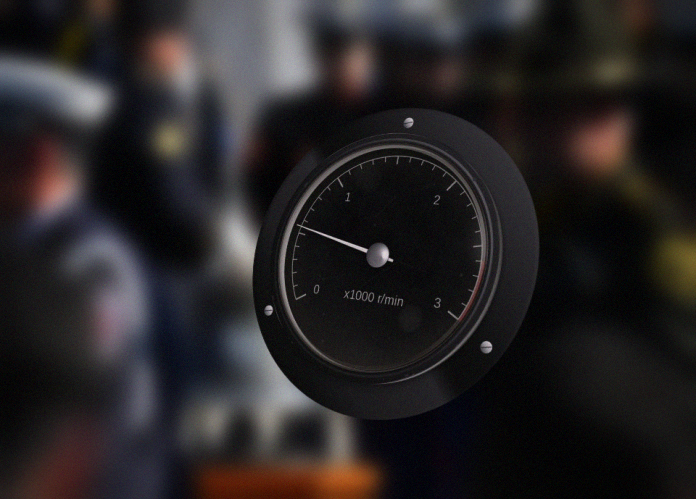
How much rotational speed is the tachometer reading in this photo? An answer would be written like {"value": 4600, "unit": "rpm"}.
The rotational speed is {"value": 550, "unit": "rpm"}
